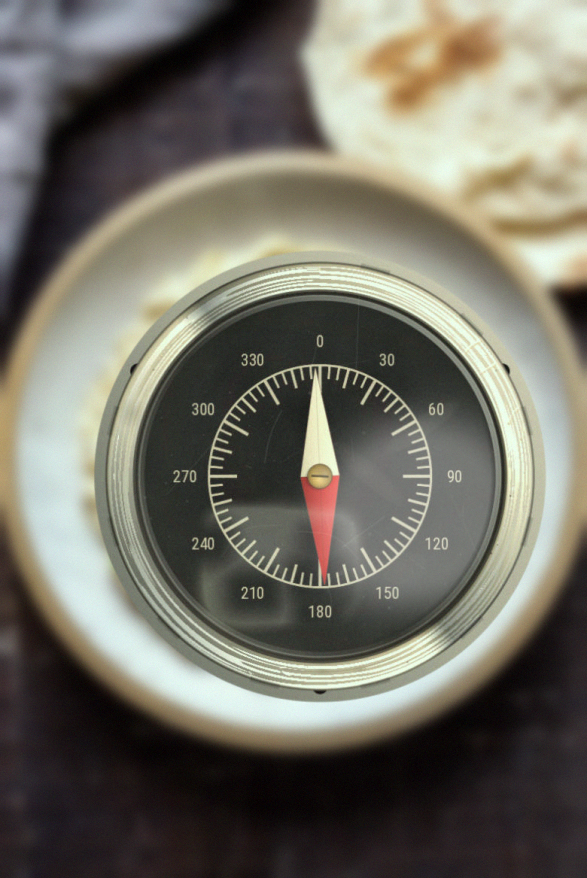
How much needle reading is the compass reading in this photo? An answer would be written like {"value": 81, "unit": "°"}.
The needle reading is {"value": 177.5, "unit": "°"}
